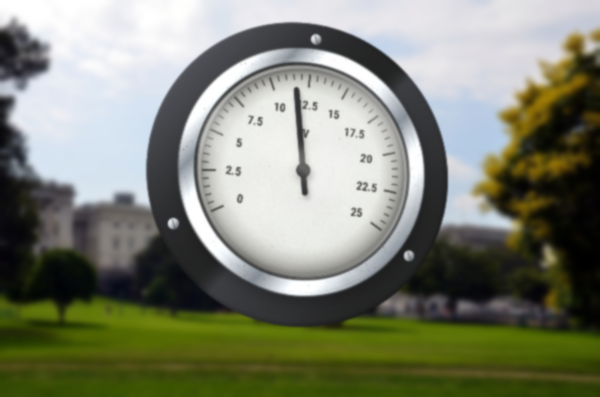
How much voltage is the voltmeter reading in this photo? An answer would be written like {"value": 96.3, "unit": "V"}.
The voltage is {"value": 11.5, "unit": "V"}
